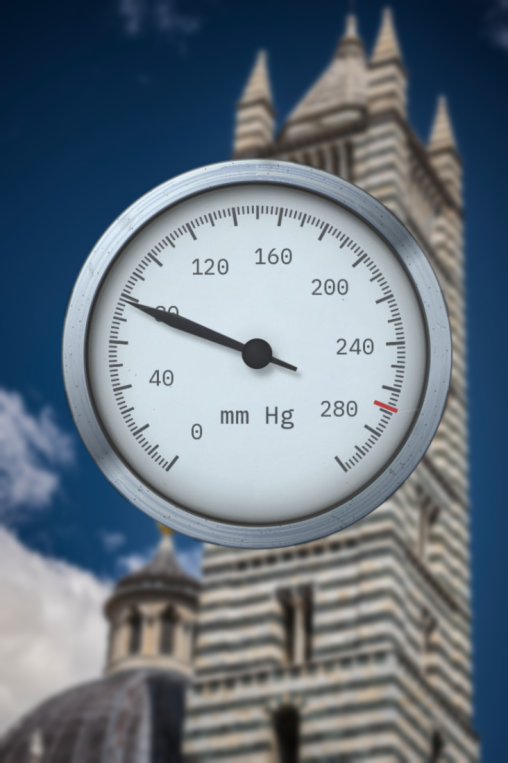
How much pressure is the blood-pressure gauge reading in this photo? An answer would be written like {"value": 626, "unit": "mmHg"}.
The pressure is {"value": 78, "unit": "mmHg"}
